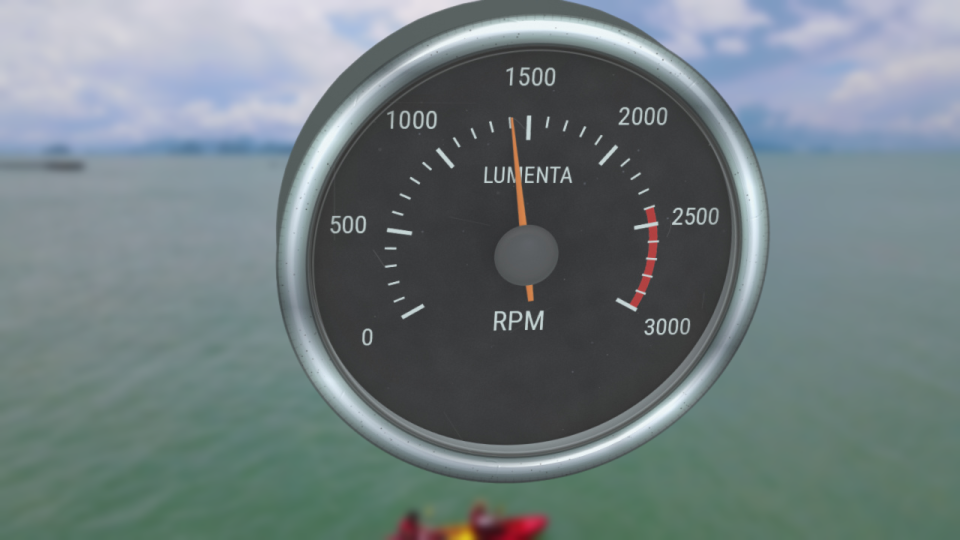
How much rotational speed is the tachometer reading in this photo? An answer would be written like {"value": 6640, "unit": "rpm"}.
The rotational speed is {"value": 1400, "unit": "rpm"}
